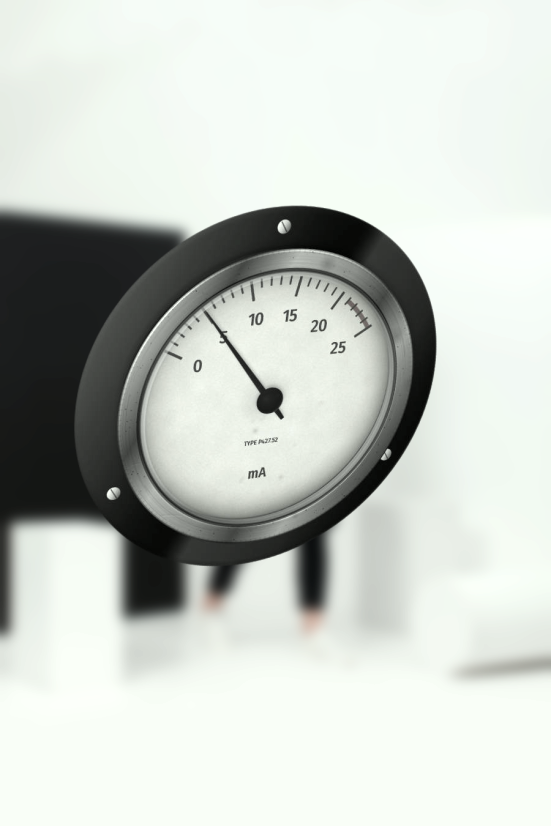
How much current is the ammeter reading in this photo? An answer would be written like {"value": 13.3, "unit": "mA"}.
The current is {"value": 5, "unit": "mA"}
